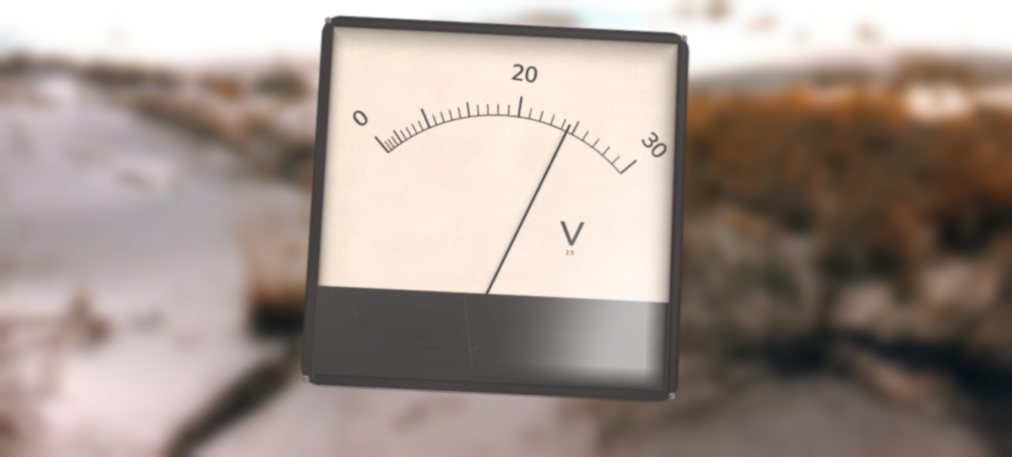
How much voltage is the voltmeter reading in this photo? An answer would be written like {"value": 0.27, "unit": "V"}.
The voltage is {"value": 24.5, "unit": "V"}
